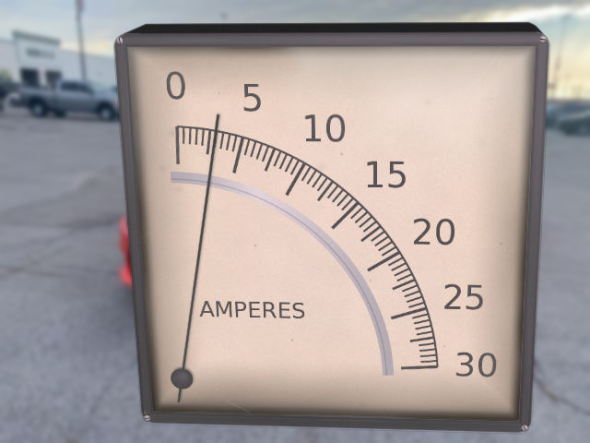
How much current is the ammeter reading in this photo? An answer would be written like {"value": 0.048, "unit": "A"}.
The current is {"value": 3, "unit": "A"}
